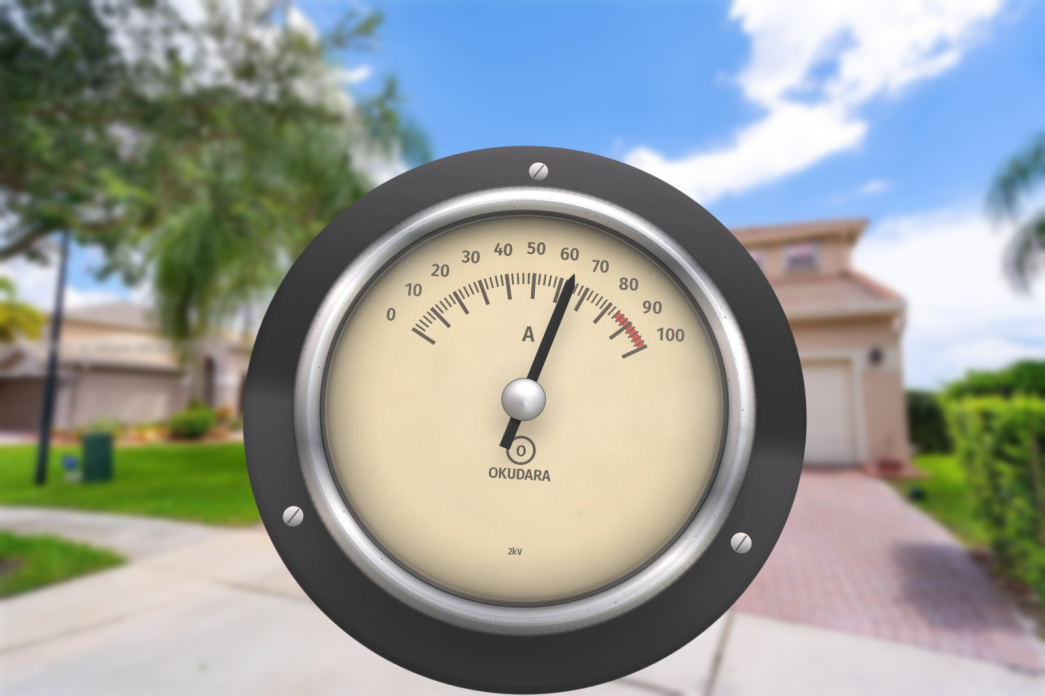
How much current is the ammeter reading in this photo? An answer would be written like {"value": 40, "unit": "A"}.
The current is {"value": 64, "unit": "A"}
